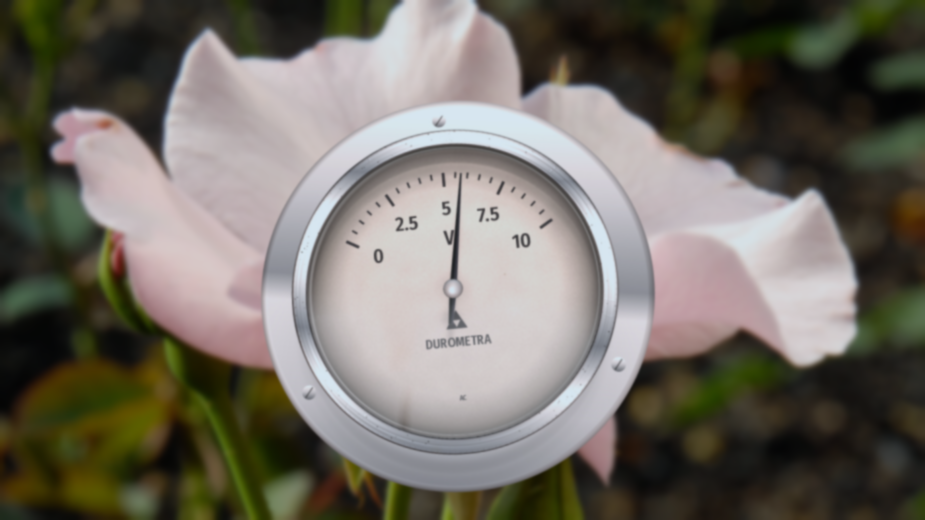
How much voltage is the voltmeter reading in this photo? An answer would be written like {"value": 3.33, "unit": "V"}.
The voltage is {"value": 5.75, "unit": "V"}
